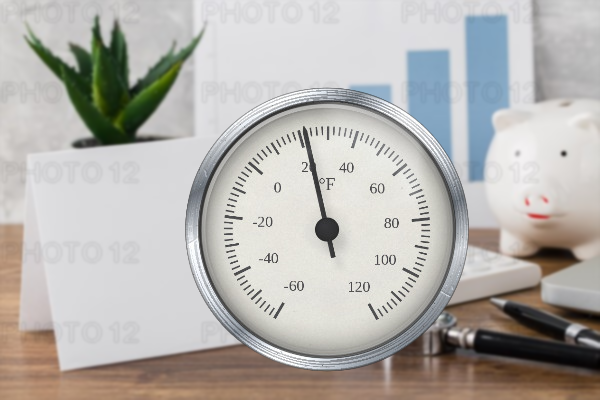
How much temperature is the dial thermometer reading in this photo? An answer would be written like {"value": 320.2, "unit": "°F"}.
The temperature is {"value": 22, "unit": "°F"}
